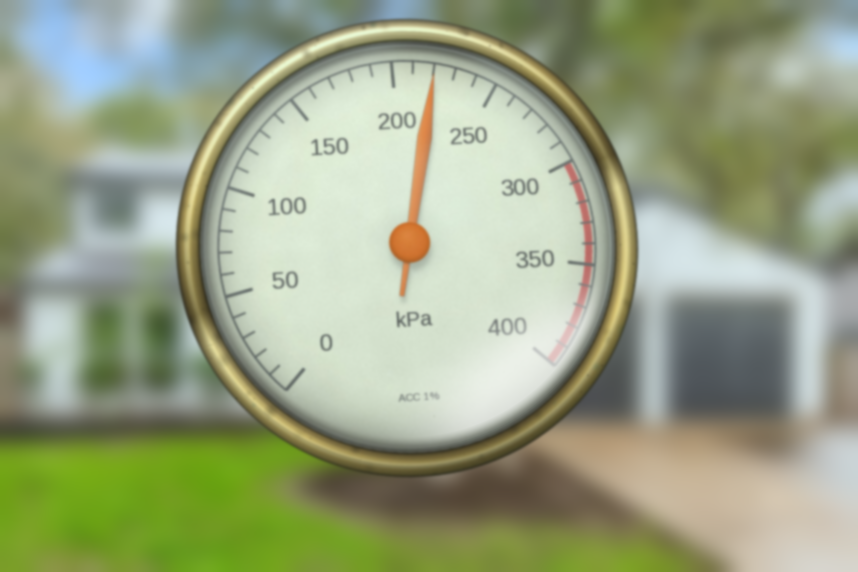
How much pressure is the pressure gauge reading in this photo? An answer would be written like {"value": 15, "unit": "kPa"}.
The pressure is {"value": 220, "unit": "kPa"}
